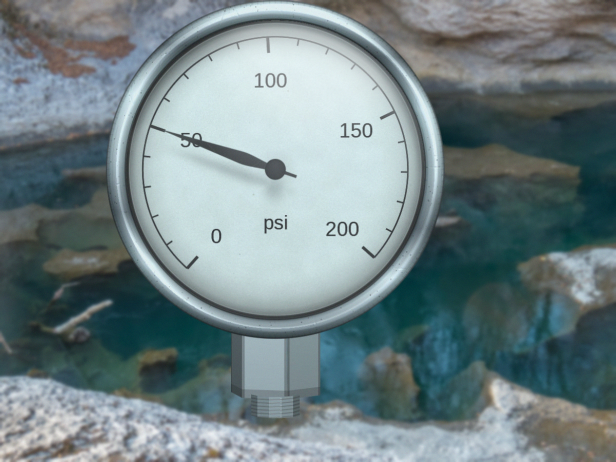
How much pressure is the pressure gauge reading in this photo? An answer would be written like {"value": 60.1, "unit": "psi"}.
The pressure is {"value": 50, "unit": "psi"}
